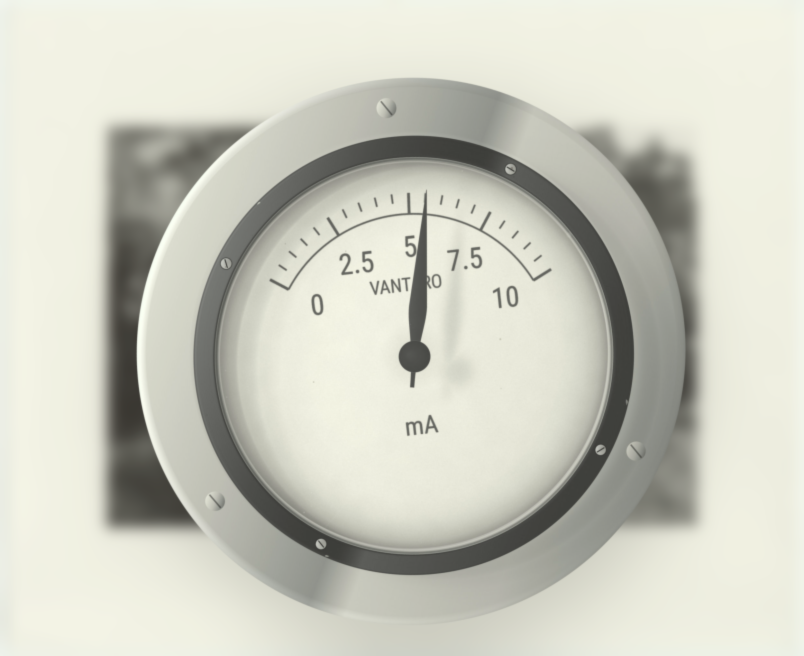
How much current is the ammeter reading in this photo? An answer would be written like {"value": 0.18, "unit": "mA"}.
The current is {"value": 5.5, "unit": "mA"}
